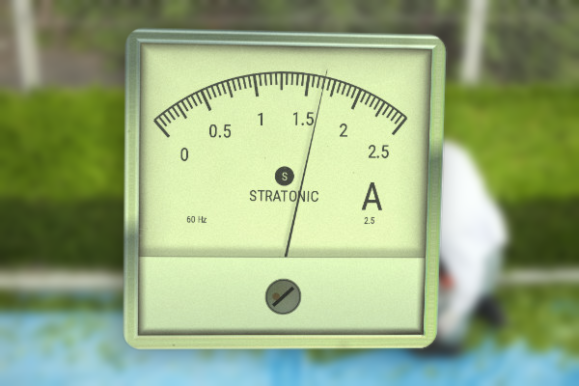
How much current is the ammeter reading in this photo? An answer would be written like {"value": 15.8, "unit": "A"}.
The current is {"value": 1.65, "unit": "A"}
